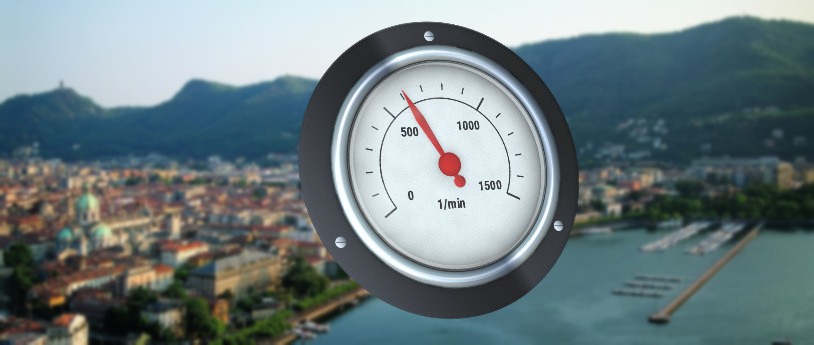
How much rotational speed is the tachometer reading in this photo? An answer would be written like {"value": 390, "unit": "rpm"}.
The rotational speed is {"value": 600, "unit": "rpm"}
